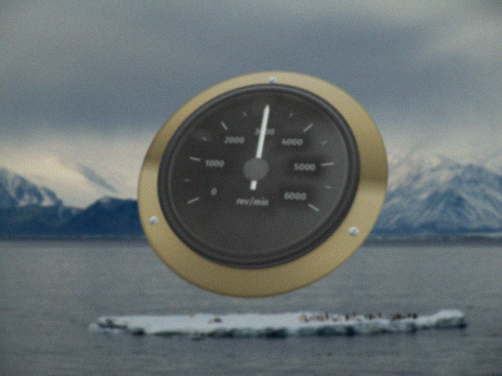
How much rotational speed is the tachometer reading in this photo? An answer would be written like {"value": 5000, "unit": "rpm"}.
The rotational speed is {"value": 3000, "unit": "rpm"}
